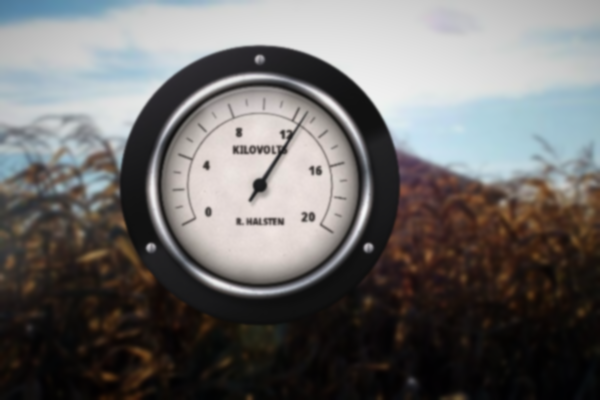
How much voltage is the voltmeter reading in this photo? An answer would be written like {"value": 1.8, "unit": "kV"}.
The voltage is {"value": 12.5, "unit": "kV"}
